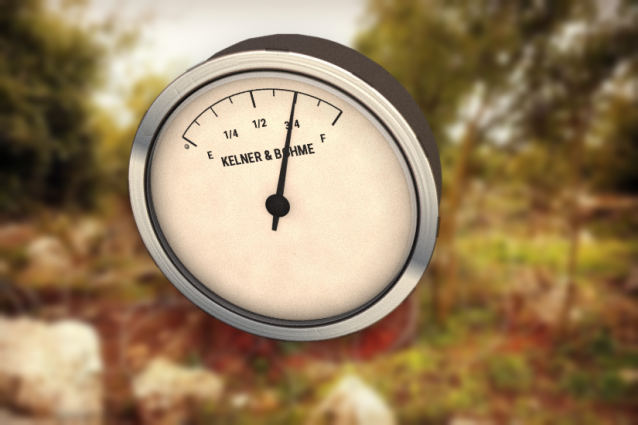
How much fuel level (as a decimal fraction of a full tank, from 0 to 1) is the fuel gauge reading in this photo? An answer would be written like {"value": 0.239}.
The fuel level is {"value": 0.75}
